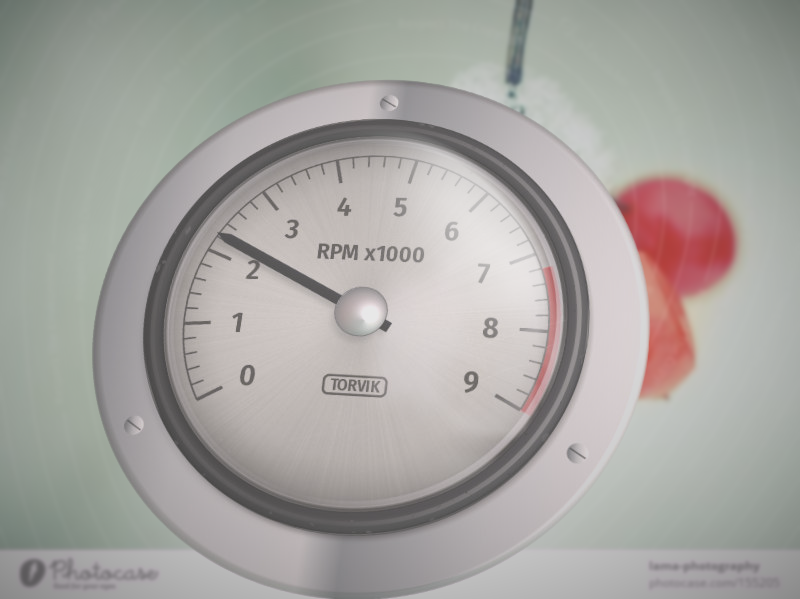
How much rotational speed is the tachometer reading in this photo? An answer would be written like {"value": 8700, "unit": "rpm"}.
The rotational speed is {"value": 2200, "unit": "rpm"}
